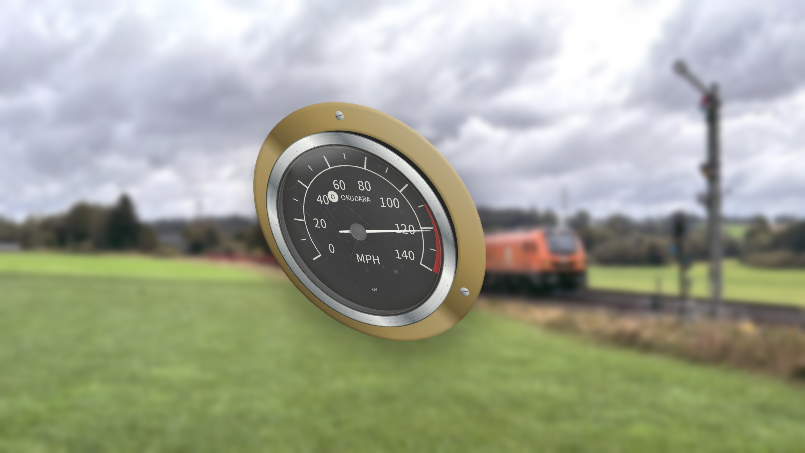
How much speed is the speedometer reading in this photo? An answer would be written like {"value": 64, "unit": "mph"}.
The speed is {"value": 120, "unit": "mph"}
